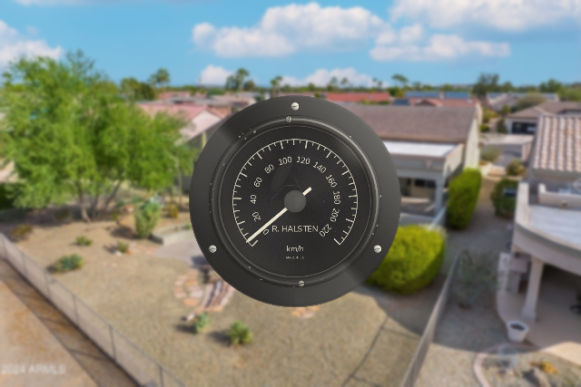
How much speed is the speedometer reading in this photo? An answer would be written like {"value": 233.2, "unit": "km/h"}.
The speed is {"value": 5, "unit": "km/h"}
